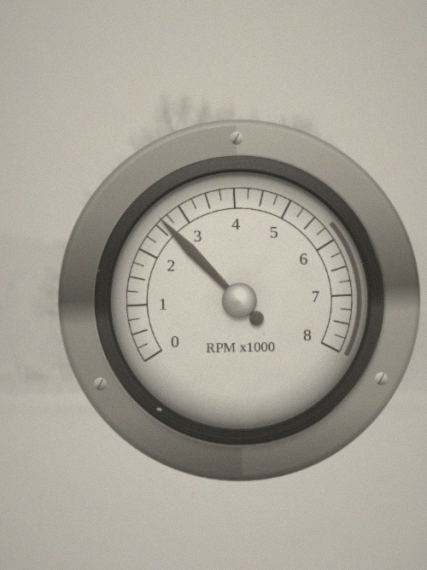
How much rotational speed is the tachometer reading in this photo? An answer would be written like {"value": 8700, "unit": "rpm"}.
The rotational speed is {"value": 2625, "unit": "rpm"}
